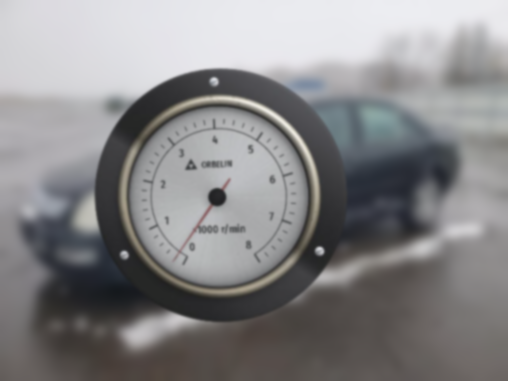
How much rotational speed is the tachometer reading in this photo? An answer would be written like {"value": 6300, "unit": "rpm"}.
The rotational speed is {"value": 200, "unit": "rpm"}
